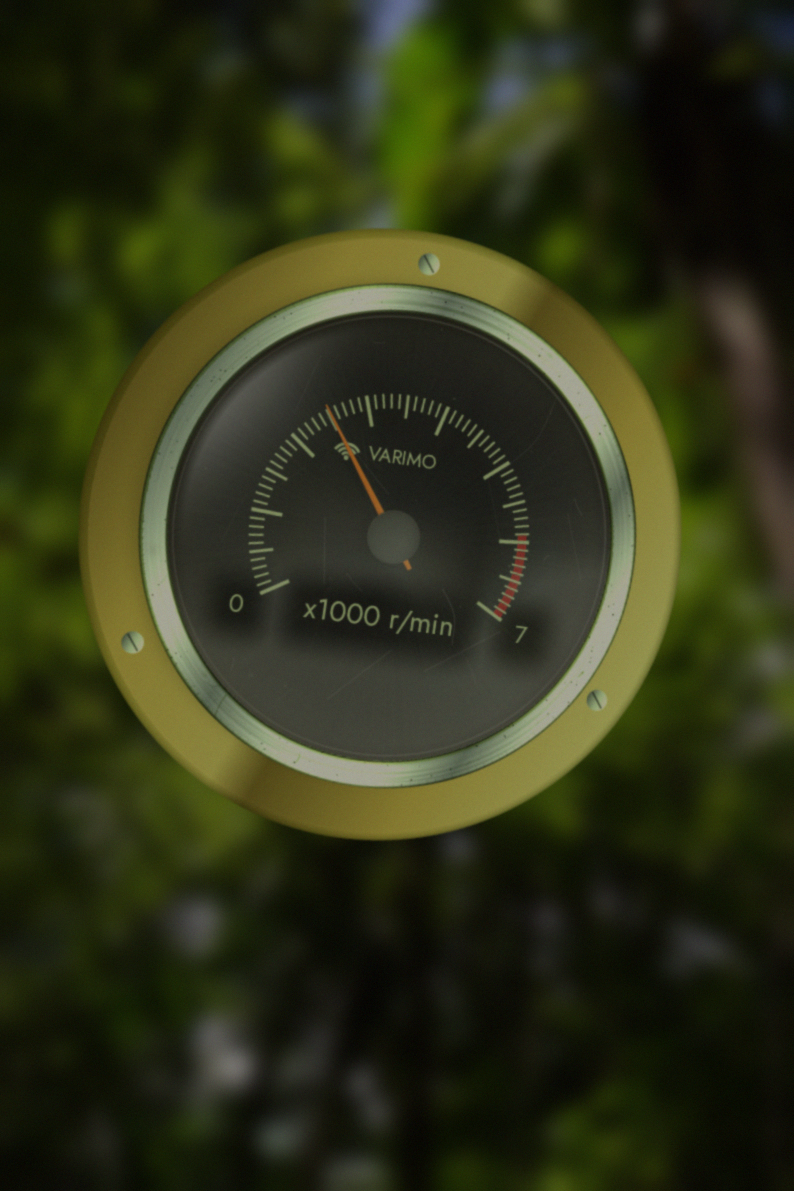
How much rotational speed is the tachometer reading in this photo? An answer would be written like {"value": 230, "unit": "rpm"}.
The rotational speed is {"value": 2500, "unit": "rpm"}
